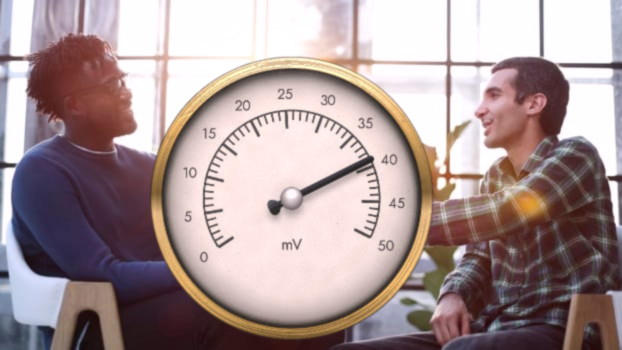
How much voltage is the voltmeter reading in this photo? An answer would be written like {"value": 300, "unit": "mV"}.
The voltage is {"value": 39, "unit": "mV"}
